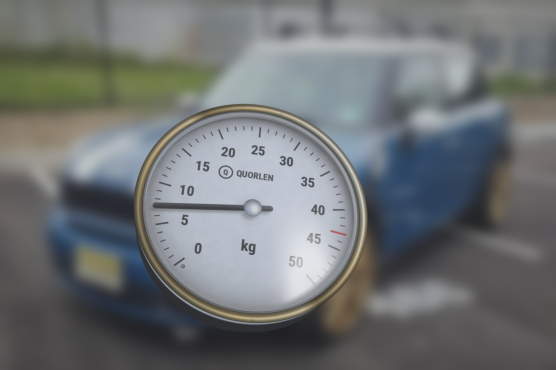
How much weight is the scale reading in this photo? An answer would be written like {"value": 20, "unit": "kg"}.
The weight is {"value": 7, "unit": "kg"}
